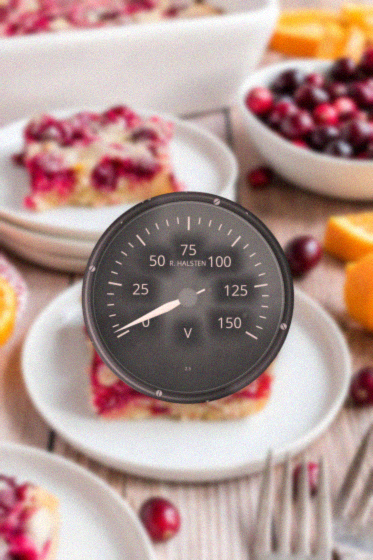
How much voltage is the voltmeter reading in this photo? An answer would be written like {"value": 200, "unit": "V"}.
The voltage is {"value": 2.5, "unit": "V"}
